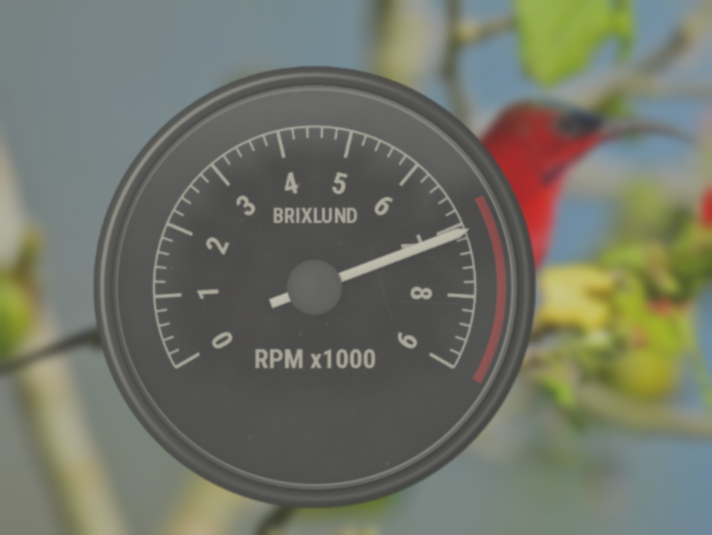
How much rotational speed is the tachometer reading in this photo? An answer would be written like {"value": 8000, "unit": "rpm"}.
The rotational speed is {"value": 7100, "unit": "rpm"}
